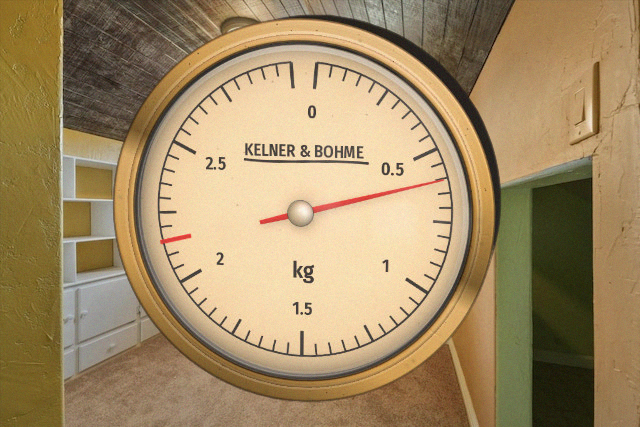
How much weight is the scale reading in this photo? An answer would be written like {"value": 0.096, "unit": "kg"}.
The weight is {"value": 0.6, "unit": "kg"}
